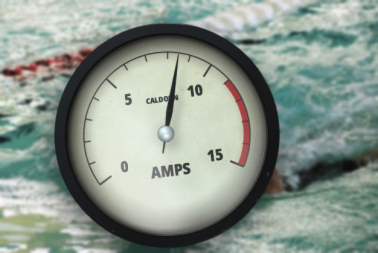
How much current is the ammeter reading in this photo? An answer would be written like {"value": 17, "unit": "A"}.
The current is {"value": 8.5, "unit": "A"}
